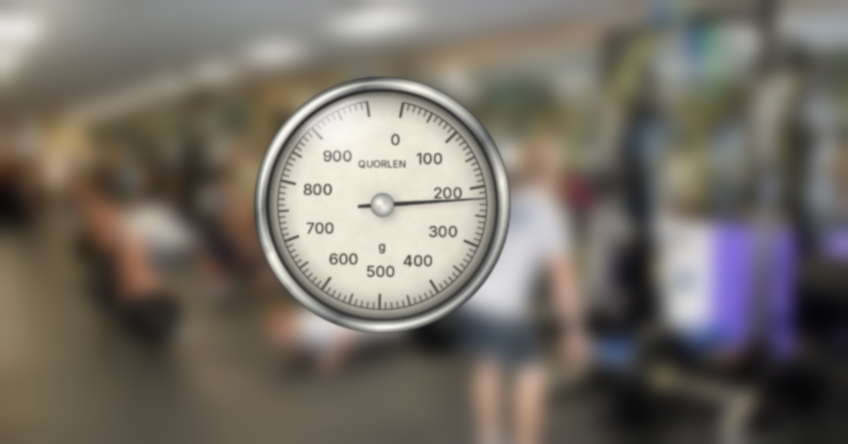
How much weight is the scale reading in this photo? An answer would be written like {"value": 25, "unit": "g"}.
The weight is {"value": 220, "unit": "g"}
